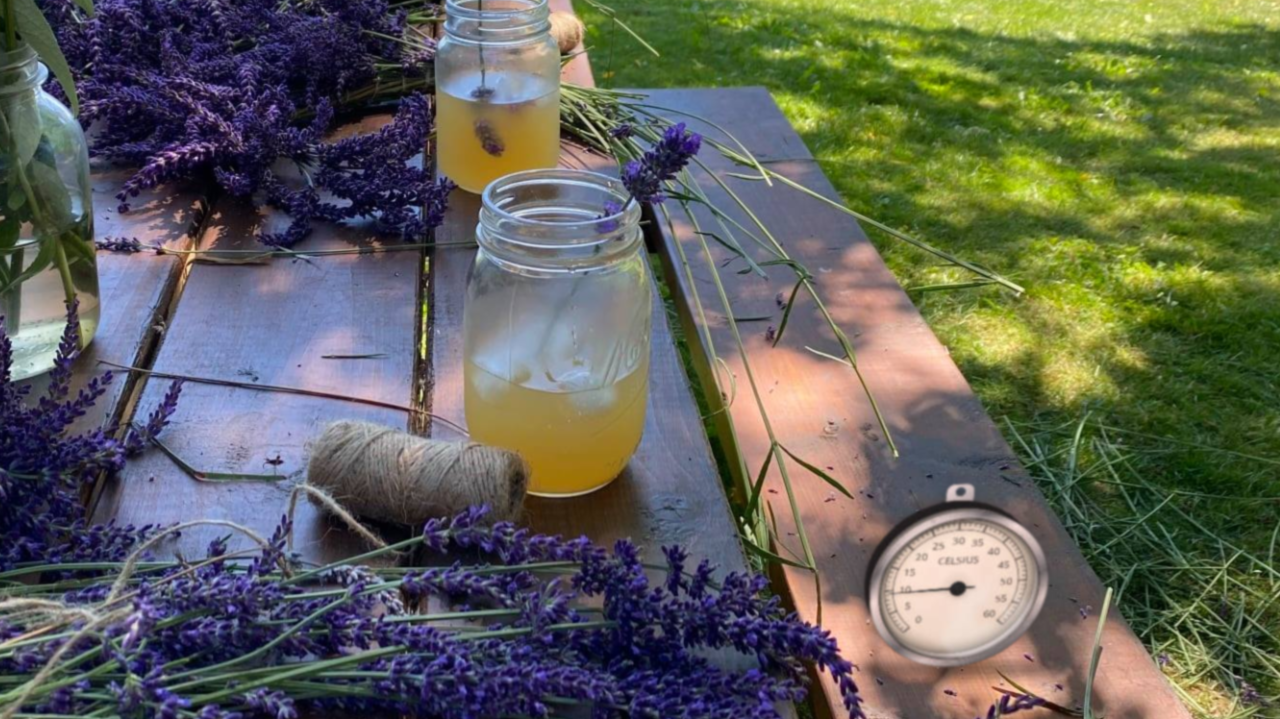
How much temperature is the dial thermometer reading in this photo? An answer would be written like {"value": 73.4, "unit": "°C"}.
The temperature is {"value": 10, "unit": "°C"}
